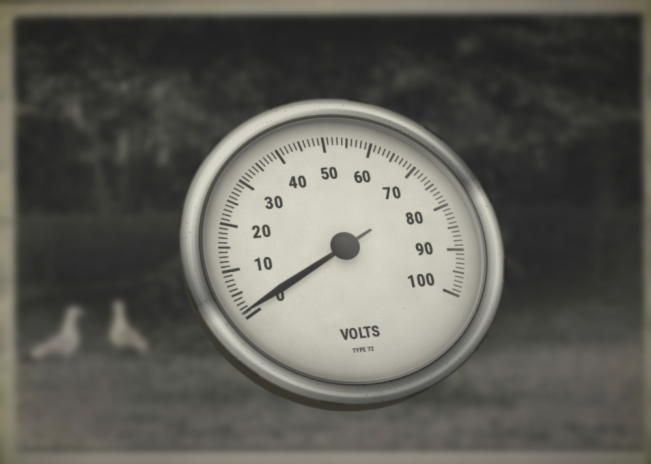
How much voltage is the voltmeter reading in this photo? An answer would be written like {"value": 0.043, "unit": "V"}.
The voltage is {"value": 1, "unit": "V"}
